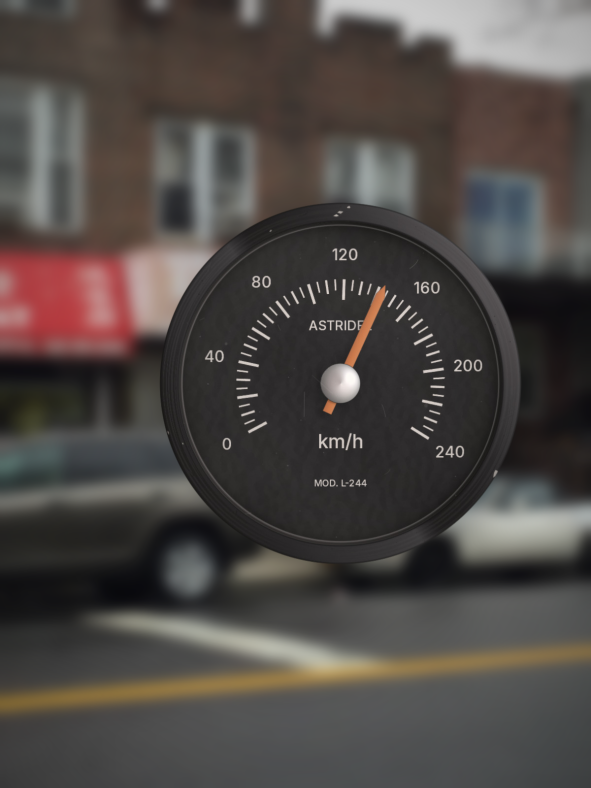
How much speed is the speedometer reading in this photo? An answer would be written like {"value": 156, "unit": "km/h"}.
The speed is {"value": 142.5, "unit": "km/h"}
